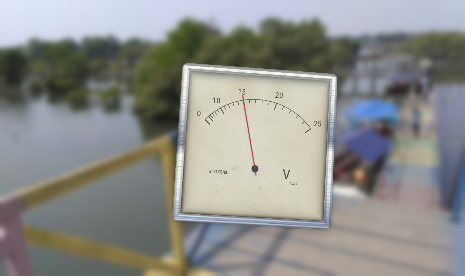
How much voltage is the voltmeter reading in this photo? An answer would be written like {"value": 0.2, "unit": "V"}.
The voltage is {"value": 15, "unit": "V"}
